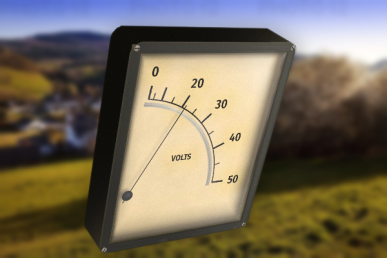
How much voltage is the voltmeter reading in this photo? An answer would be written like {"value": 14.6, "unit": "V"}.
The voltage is {"value": 20, "unit": "V"}
